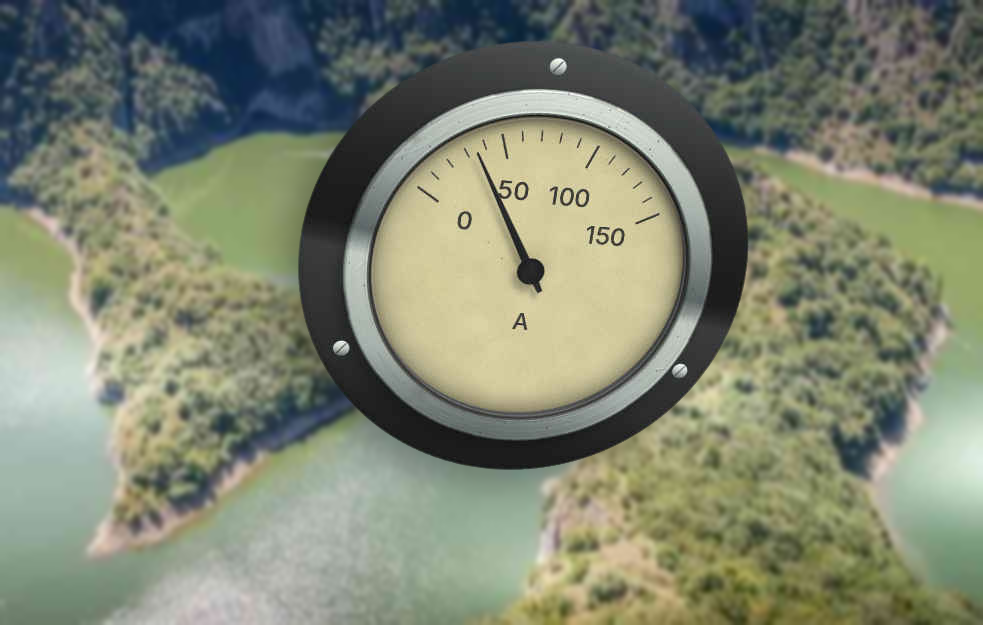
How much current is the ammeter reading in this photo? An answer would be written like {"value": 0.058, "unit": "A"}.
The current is {"value": 35, "unit": "A"}
